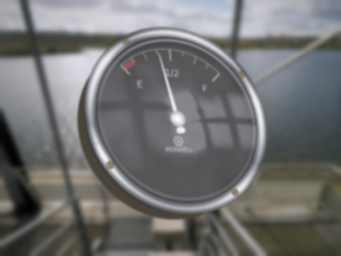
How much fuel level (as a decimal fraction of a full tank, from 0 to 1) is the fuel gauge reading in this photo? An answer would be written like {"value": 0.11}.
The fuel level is {"value": 0.375}
